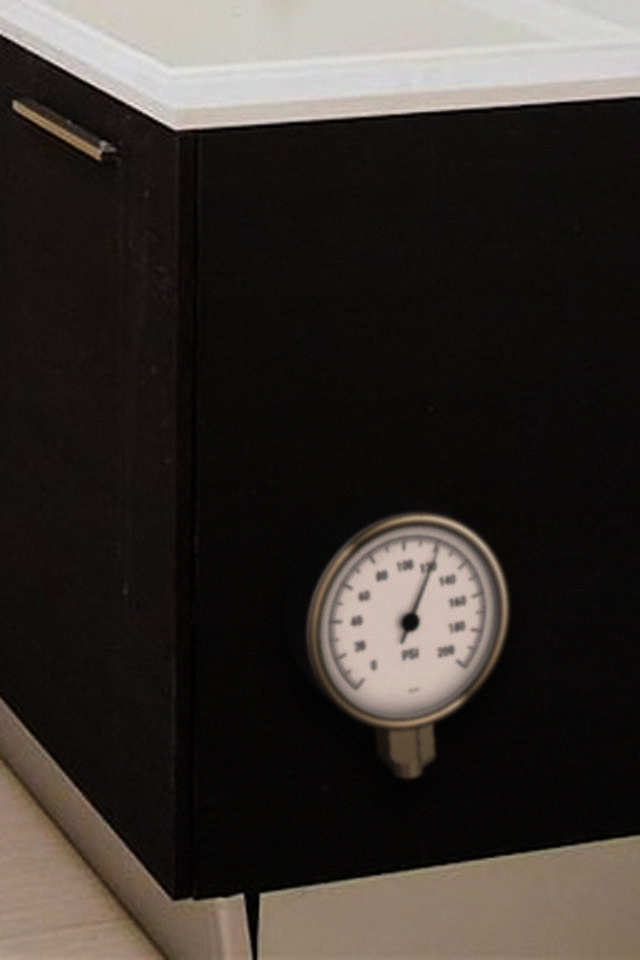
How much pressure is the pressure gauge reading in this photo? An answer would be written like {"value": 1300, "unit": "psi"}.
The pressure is {"value": 120, "unit": "psi"}
